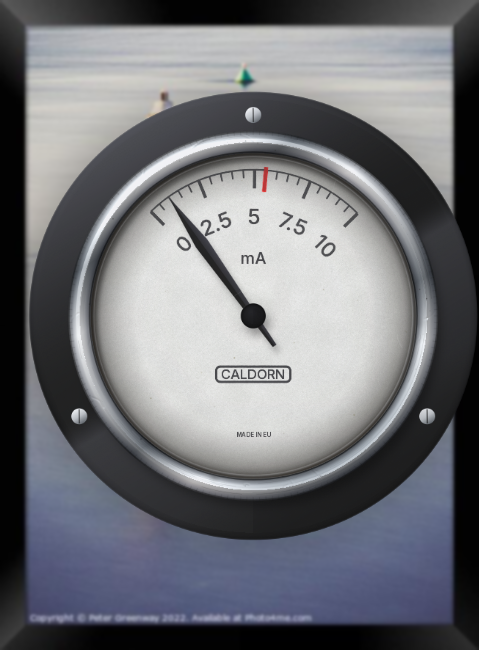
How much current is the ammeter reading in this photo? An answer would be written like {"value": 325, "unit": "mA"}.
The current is {"value": 1, "unit": "mA"}
